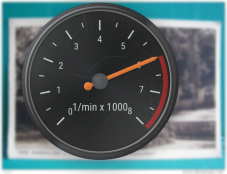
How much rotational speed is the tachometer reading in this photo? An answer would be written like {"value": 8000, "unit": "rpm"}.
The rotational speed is {"value": 6000, "unit": "rpm"}
